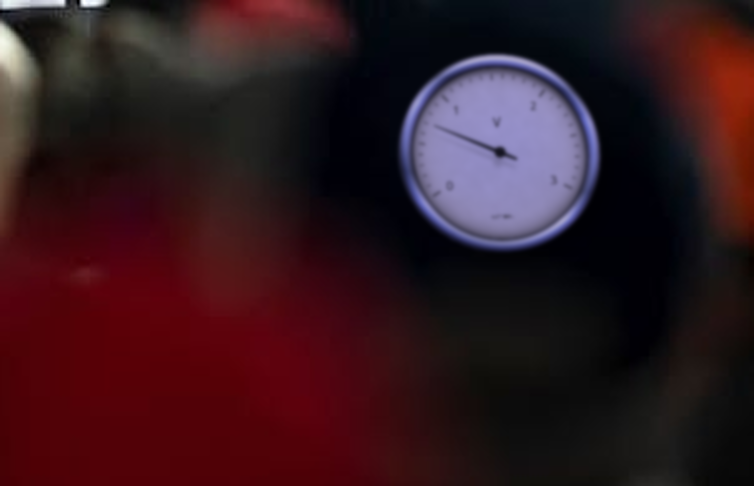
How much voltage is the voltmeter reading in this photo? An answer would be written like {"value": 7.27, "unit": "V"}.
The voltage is {"value": 0.7, "unit": "V"}
